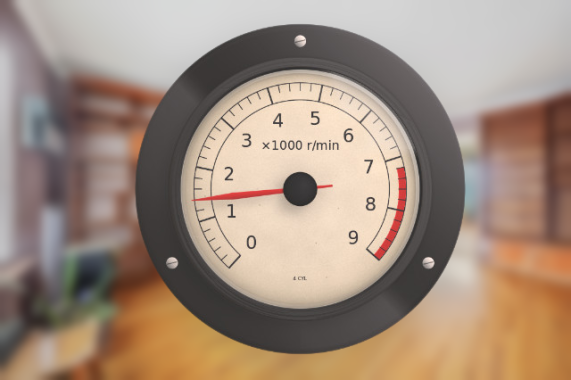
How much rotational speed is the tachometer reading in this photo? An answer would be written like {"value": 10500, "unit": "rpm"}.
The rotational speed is {"value": 1400, "unit": "rpm"}
